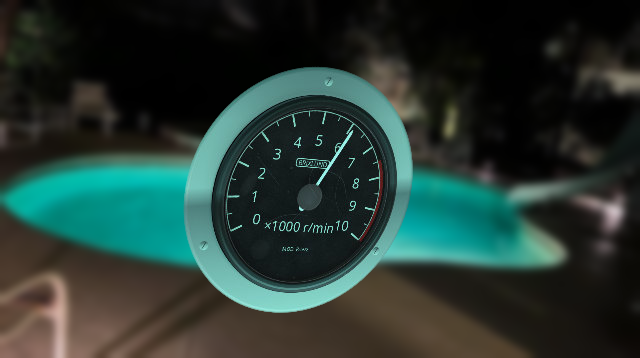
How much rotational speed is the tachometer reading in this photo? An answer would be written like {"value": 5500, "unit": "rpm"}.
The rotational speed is {"value": 6000, "unit": "rpm"}
